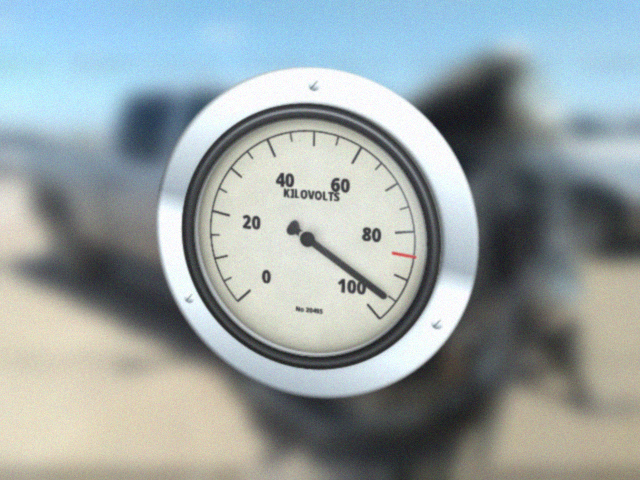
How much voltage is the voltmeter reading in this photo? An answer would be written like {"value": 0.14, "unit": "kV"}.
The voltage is {"value": 95, "unit": "kV"}
